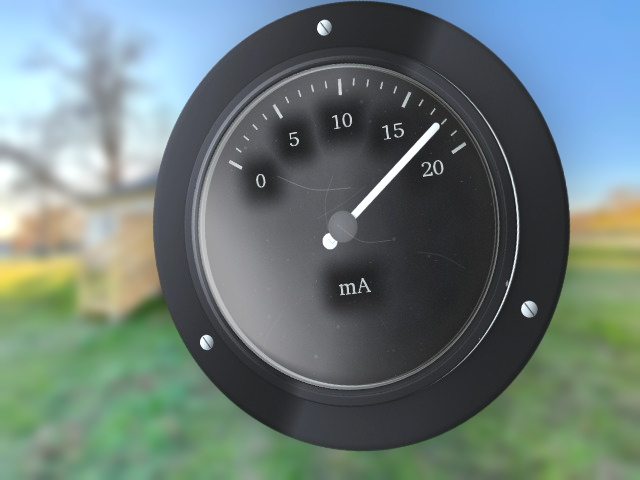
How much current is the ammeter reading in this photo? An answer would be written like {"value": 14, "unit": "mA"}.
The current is {"value": 18, "unit": "mA"}
